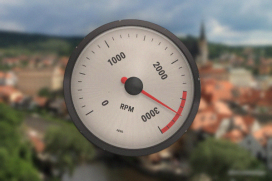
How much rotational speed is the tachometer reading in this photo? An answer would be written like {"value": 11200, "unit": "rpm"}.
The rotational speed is {"value": 2700, "unit": "rpm"}
